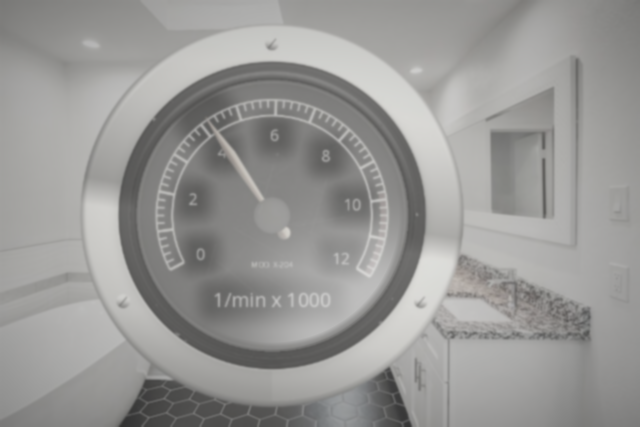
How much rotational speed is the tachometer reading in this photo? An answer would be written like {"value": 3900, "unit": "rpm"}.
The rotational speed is {"value": 4200, "unit": "rpm"}
